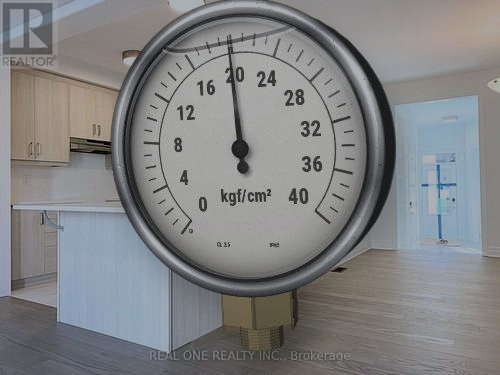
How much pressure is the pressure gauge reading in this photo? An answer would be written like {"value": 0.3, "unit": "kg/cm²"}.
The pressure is {"value": 20, "unit": "kg/cm²"}
